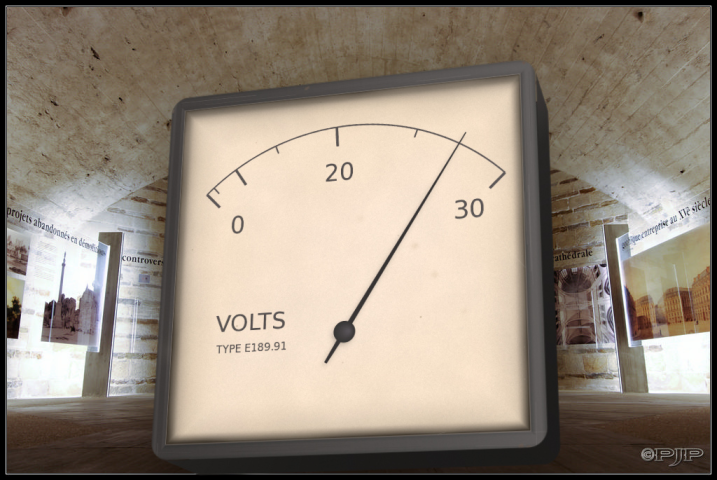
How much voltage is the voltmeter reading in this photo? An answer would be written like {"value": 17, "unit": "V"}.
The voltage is {"value": 27.5, "unit": "V"}
